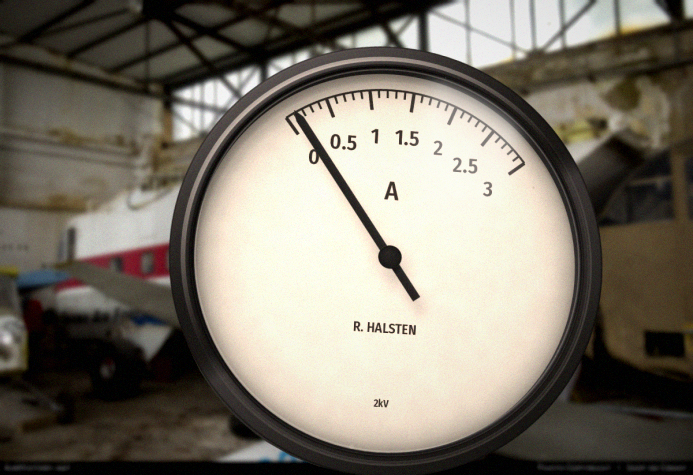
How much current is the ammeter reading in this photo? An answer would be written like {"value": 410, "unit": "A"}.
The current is {"value": 0.1, "unit": "A"}
